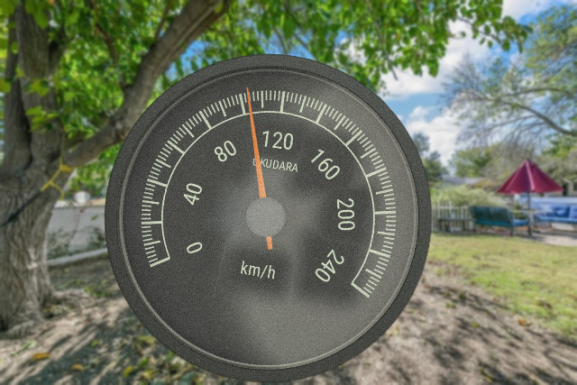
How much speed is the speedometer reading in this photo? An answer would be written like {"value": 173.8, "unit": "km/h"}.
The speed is {"value": 104, "unit": "km/h"}
